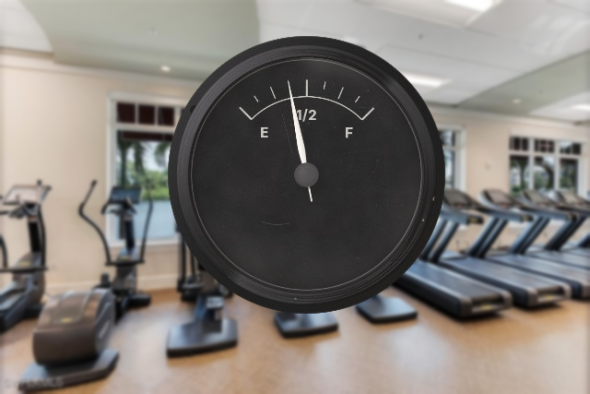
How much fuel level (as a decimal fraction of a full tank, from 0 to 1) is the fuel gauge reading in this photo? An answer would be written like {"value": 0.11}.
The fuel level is {"value": 0.375}
